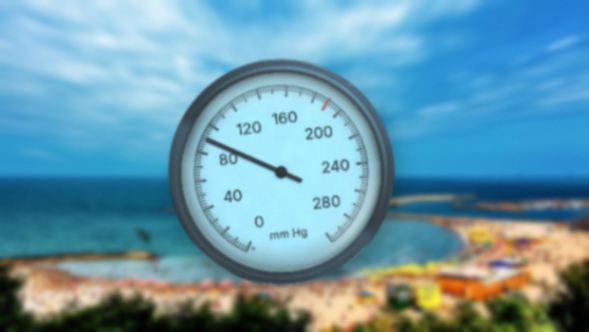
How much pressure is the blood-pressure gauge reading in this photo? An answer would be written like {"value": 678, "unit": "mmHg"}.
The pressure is {"value": 90, "unit": "mmHg"}
